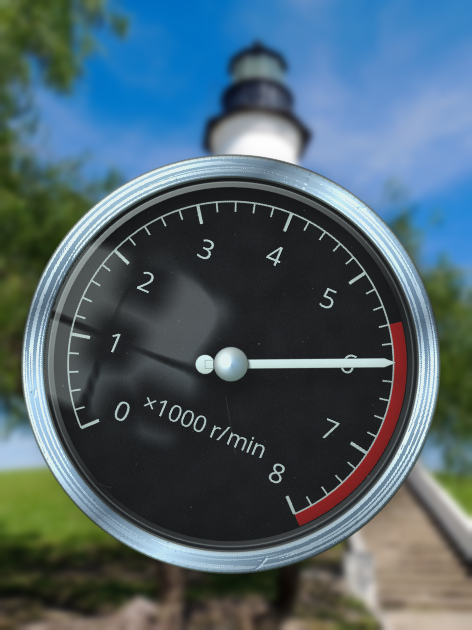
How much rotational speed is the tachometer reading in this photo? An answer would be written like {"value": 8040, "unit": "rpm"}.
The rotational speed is {"value": 6000, "unit": "rpm"}
